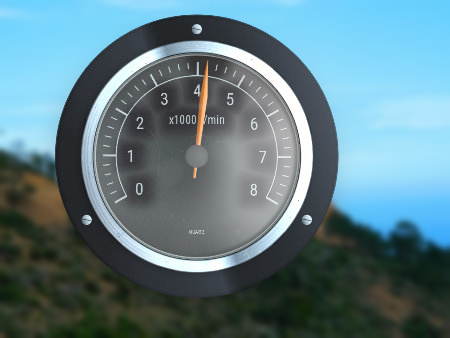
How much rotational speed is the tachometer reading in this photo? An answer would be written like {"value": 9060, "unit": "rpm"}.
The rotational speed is {"value": 4200, "unit": "rpm"}
